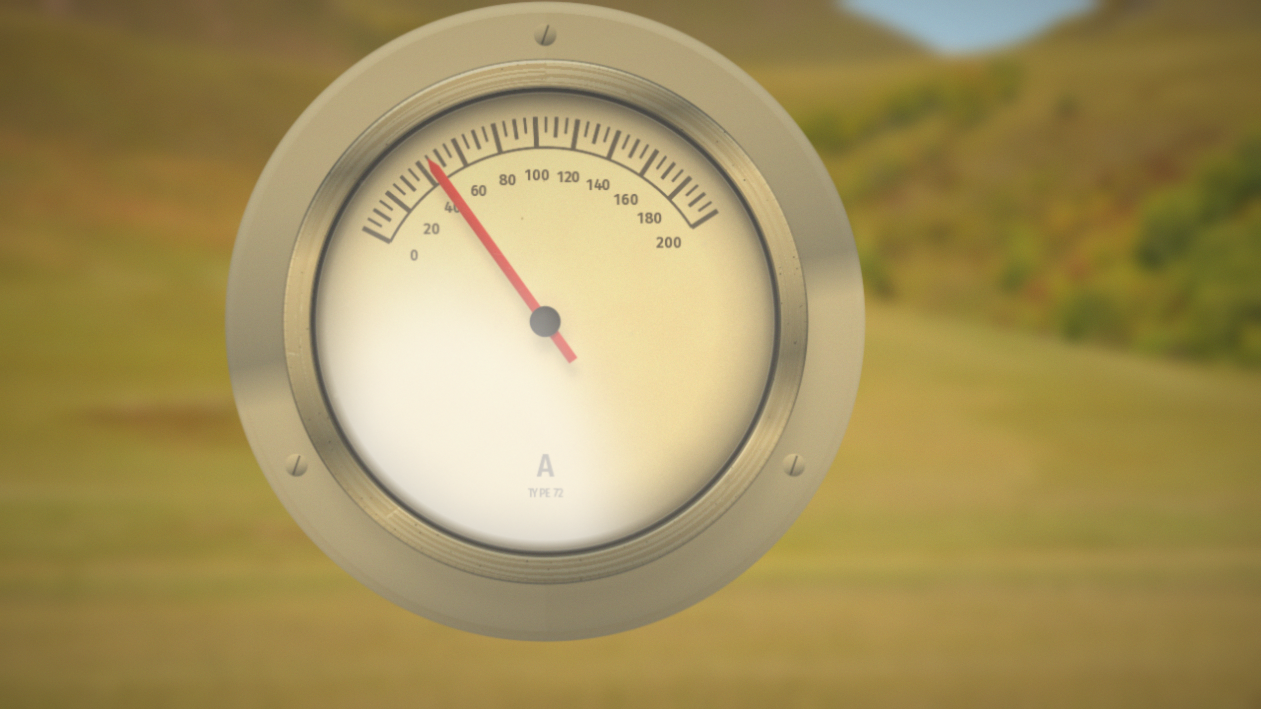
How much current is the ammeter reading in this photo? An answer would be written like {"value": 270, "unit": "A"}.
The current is {"value": 45, "unit": "A"}
